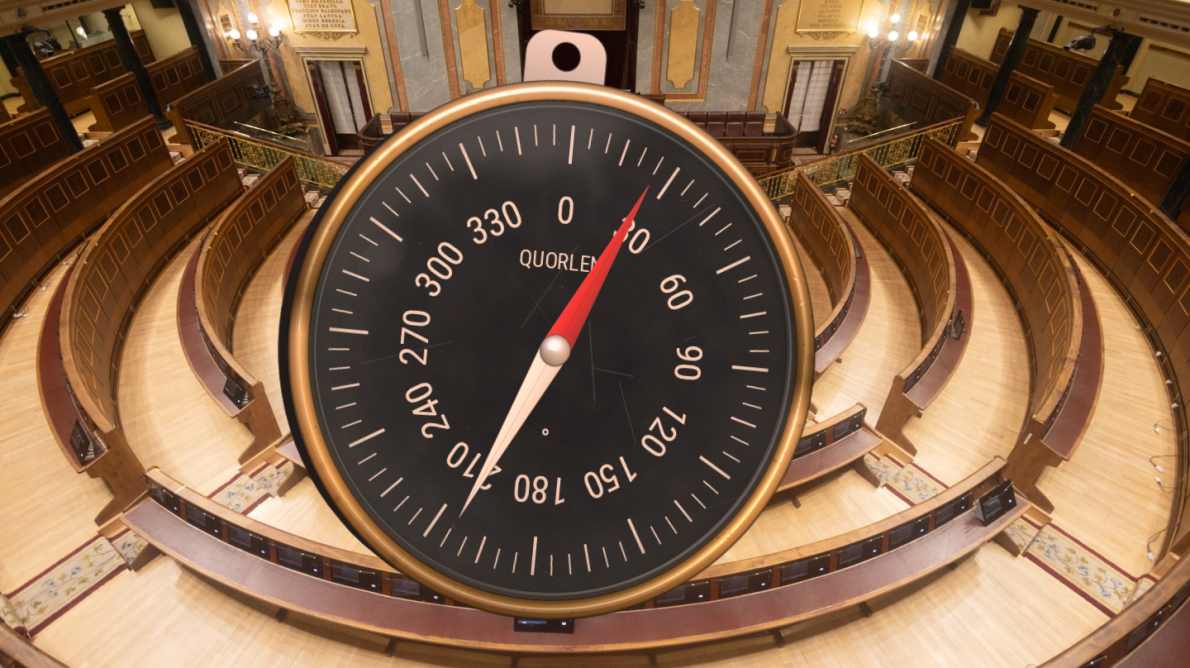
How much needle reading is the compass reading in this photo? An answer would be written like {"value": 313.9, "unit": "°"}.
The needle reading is {"value": 25, "unit": "°"}
